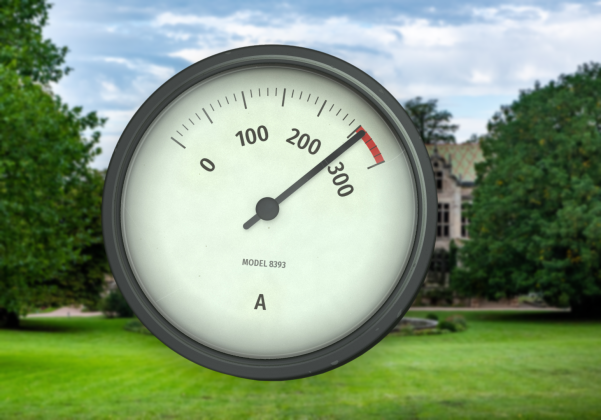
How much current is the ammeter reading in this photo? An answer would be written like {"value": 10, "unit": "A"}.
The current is {"value": 260, "unit": "A"}
